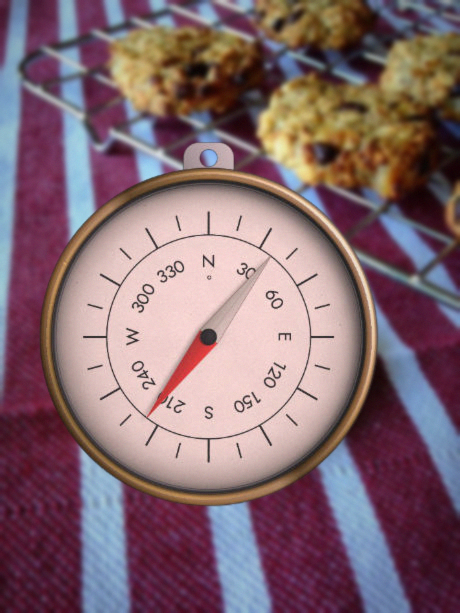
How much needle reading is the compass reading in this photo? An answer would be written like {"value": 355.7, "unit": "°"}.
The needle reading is {"value": 217.5, "unit": "°"}
